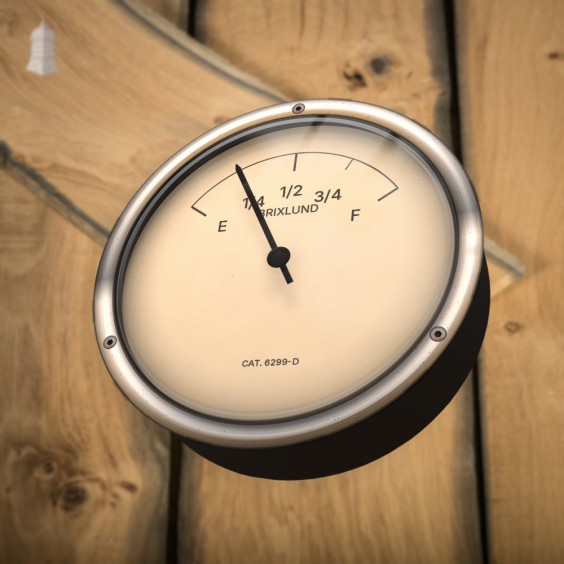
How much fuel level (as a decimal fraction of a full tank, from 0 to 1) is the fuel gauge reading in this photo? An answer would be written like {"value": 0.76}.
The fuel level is {"value": 0.25}
